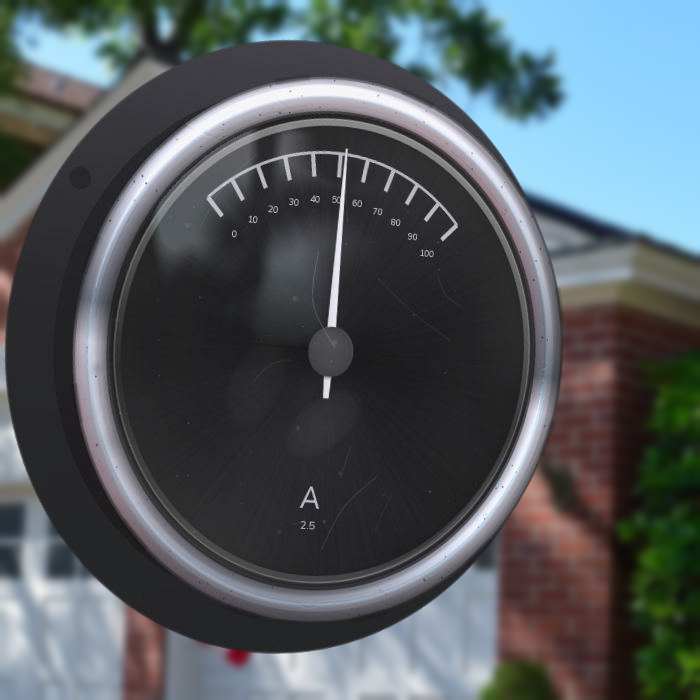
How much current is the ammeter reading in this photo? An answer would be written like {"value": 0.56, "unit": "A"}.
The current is {"value": 50, "unit": "A"}
